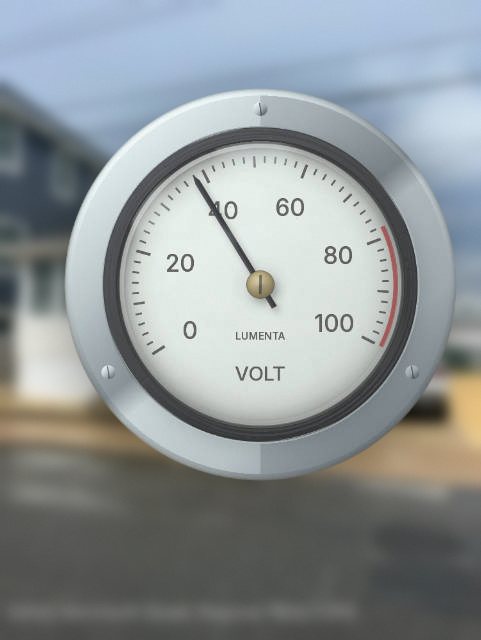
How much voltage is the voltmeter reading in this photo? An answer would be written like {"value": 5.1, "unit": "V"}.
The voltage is {"value": 38, "unit": "V"}
